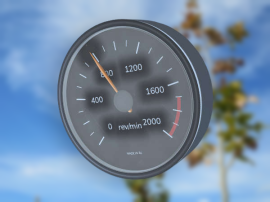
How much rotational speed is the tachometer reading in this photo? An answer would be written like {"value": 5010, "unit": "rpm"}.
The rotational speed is {"value": 800, "unit": "rpm"}
